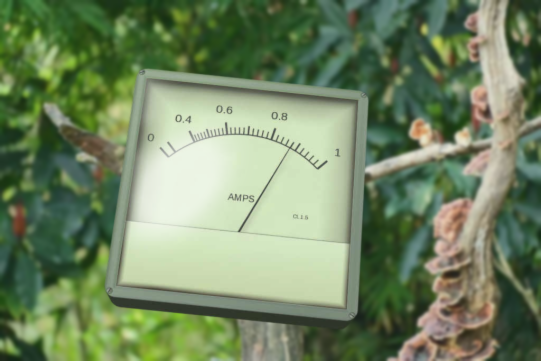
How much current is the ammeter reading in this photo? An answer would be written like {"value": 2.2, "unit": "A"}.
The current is {"value": 0.88, "unit": "A"}
